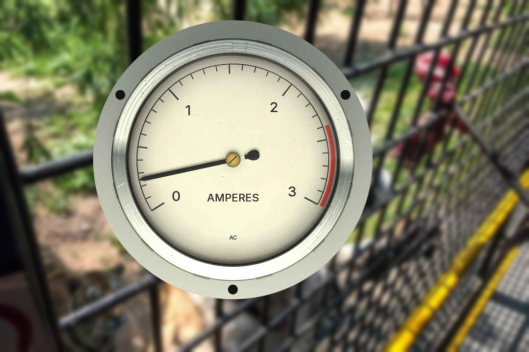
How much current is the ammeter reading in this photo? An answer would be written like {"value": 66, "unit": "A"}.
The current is {"value": 0.25, "unit": "A"}
